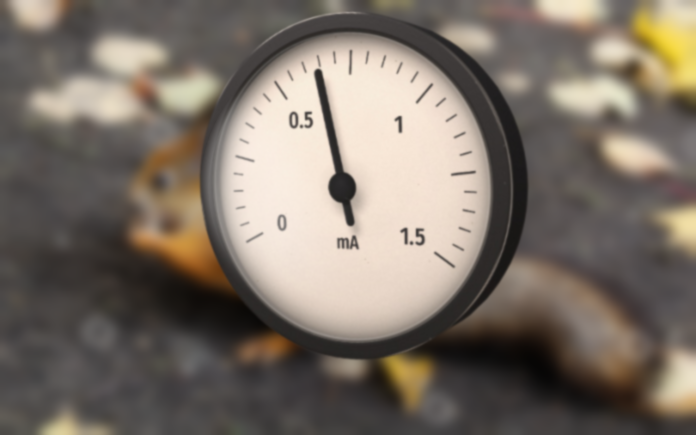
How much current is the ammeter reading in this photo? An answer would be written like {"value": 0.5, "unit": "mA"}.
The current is {"value": 0.65, "unit": "mA"}
